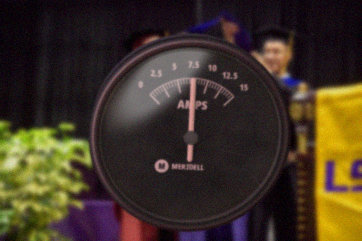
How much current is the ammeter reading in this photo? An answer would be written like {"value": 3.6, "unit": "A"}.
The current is {"value": 7.5, "unit": "A"}
